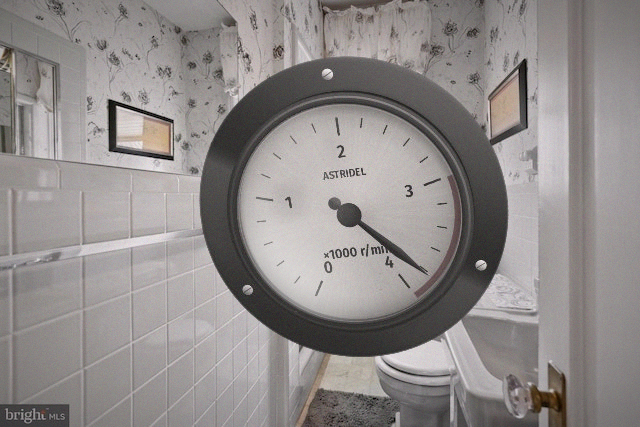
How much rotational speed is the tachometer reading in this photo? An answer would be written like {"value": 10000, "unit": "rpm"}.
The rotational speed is {"value": 3800, "unit": "rpm"}
